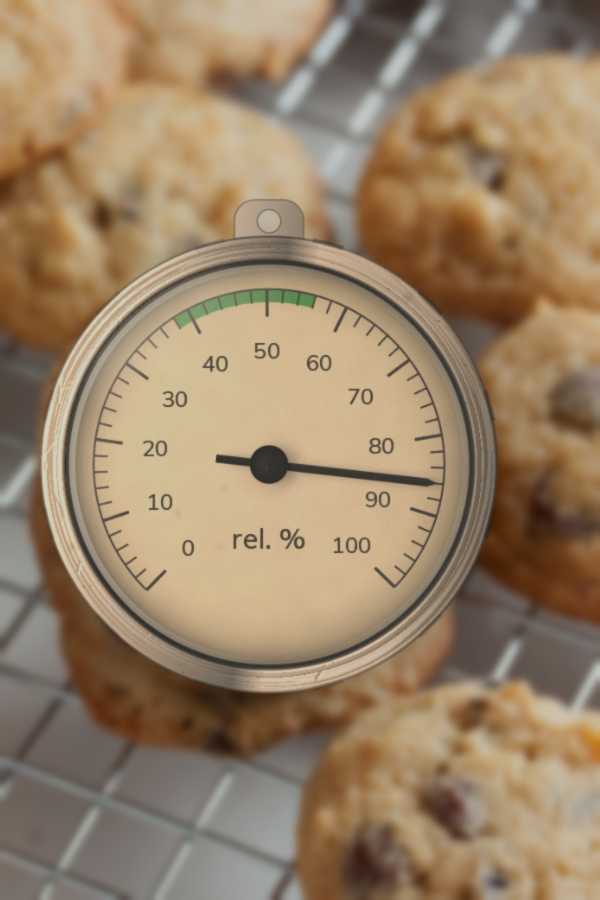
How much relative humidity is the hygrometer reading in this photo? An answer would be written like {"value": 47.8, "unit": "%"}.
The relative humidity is {"value": 86, "unit": "%"}
